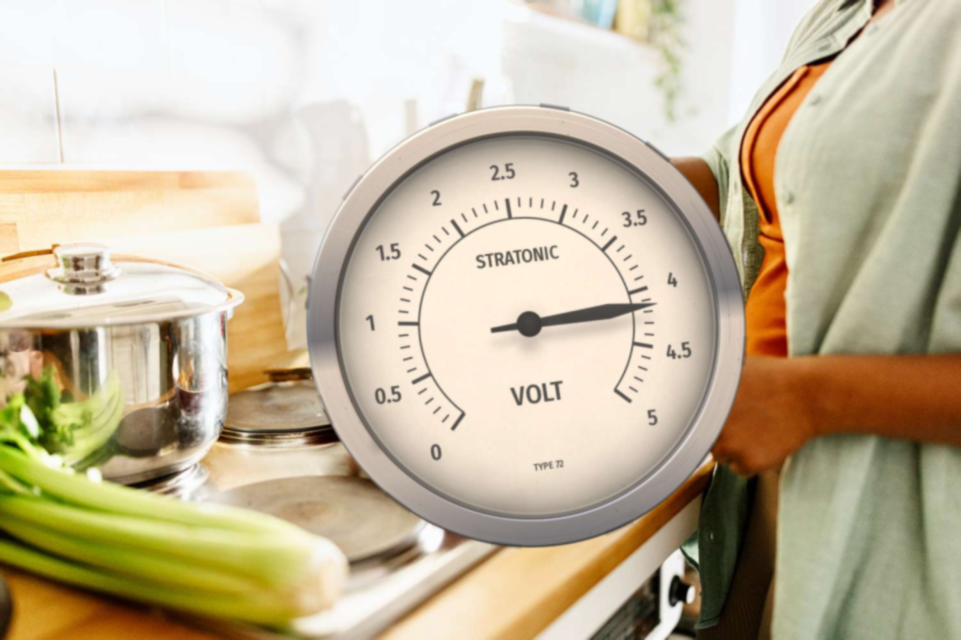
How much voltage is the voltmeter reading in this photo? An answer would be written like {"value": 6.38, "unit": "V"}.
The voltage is {"value": 4.15, "unit": "V"}
